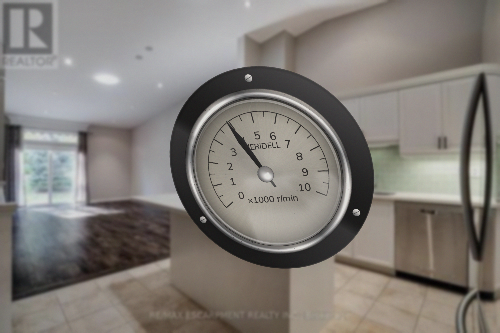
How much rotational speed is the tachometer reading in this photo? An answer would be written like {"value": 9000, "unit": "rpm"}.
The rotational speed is {"value": 4000, "unit": "rpm"}
